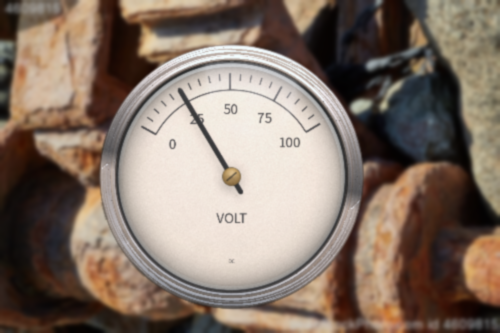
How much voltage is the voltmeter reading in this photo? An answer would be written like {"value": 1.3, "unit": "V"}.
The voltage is {"value": 25, "unit": "V"}
